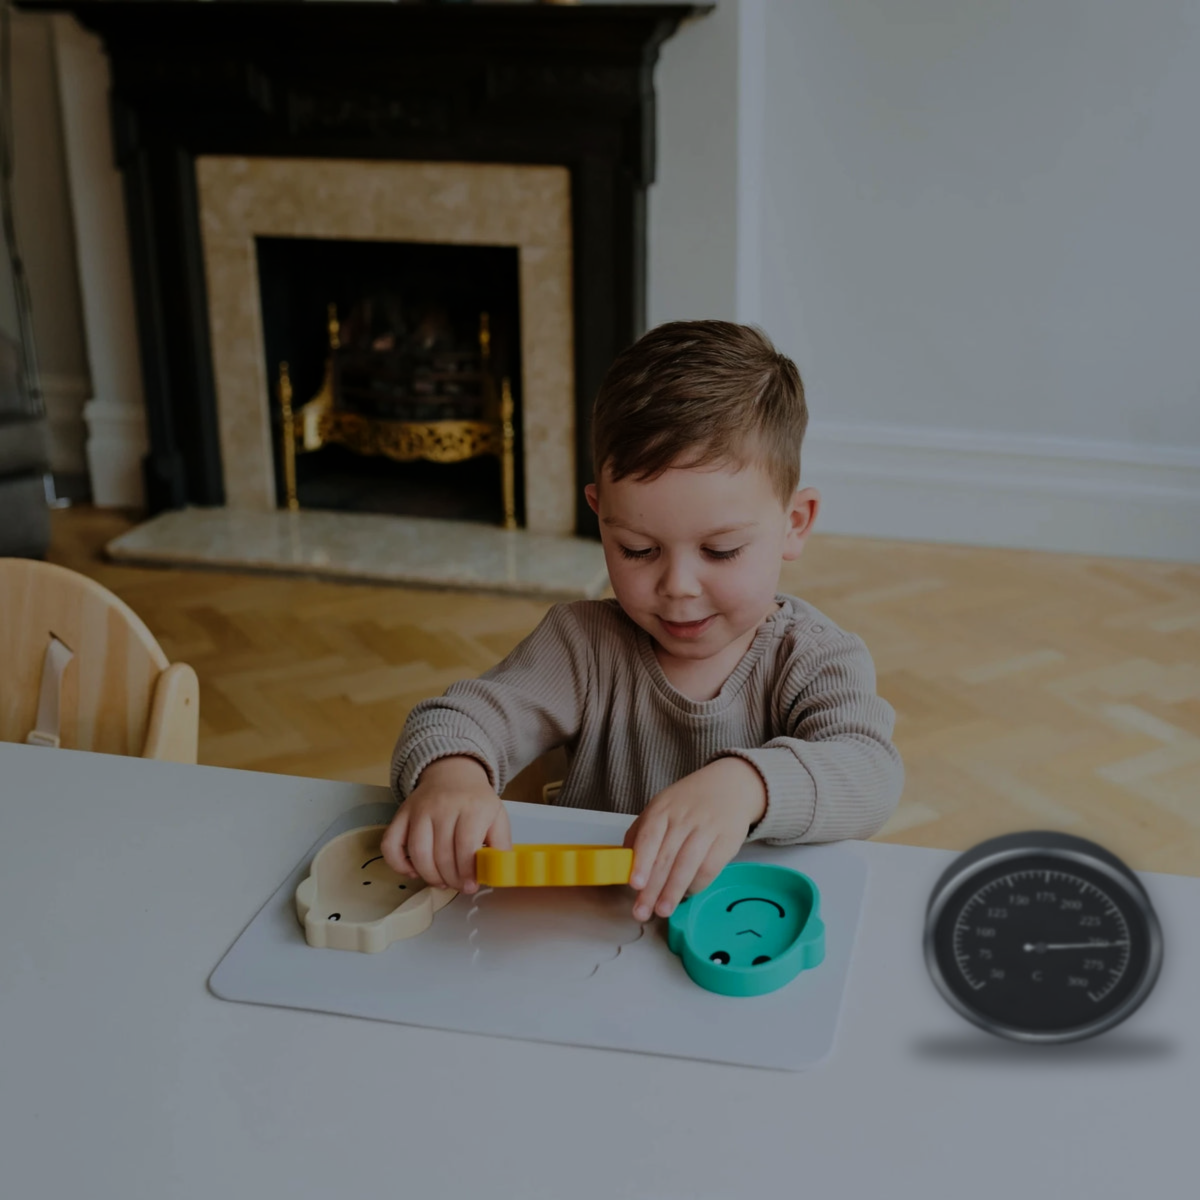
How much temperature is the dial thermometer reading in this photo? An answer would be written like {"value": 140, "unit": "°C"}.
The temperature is {"value": 250, "unit": "°C"}
